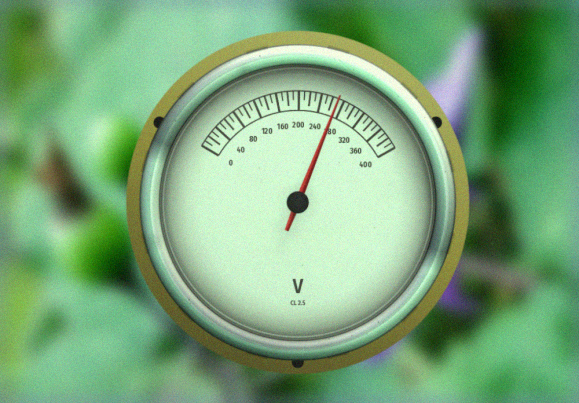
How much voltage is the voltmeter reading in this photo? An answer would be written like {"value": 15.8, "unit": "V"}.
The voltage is {"value": 270, "unit": "V"}
